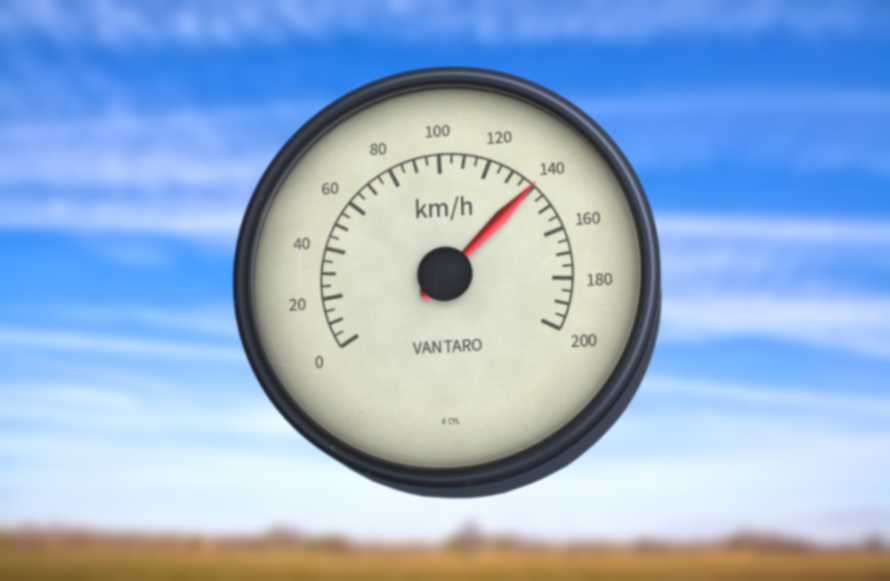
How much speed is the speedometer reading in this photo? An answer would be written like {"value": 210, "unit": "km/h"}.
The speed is {"value": 140, "unit": "km/h"}
